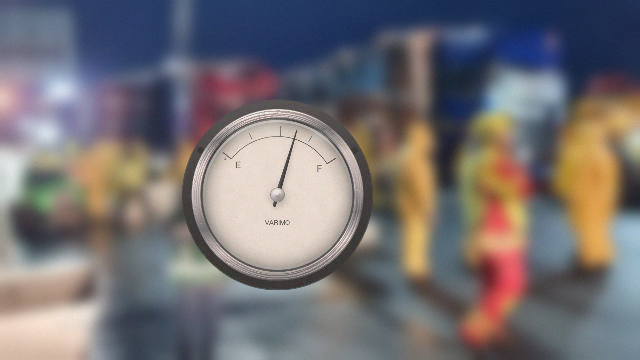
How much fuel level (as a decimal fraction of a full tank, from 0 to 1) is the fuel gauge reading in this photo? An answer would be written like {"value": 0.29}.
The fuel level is {"value": 0.625}
